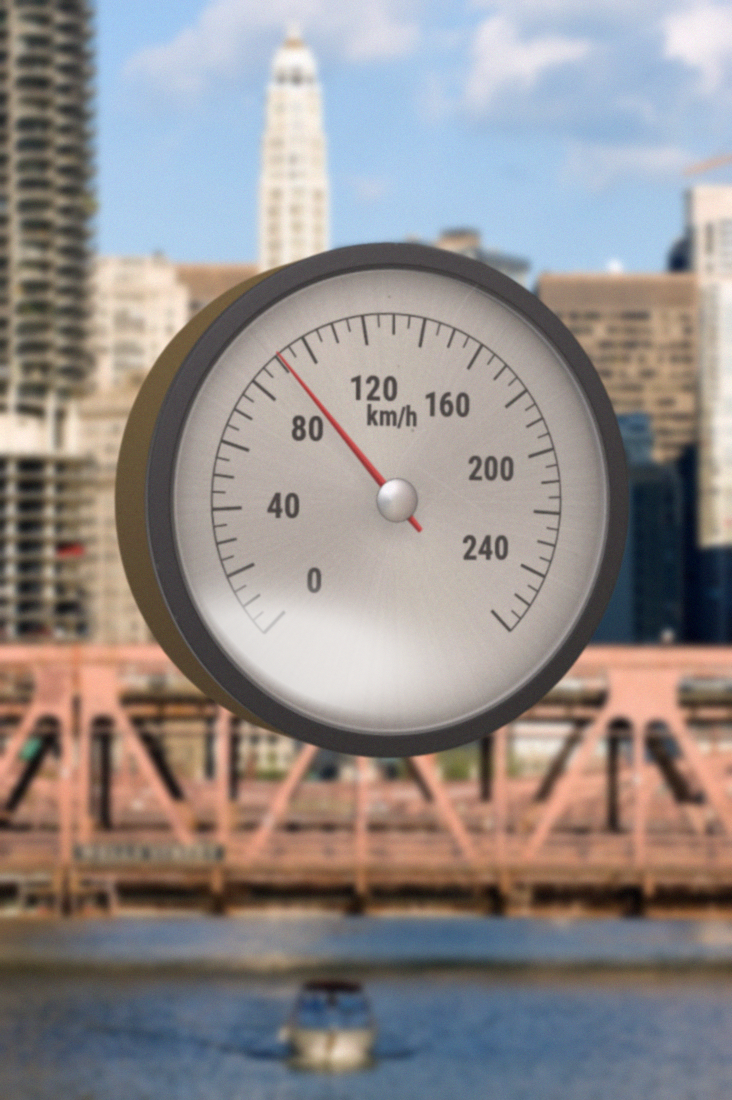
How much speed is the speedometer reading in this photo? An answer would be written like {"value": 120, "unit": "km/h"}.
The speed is {"value": 90, "unit": "km/h"}
